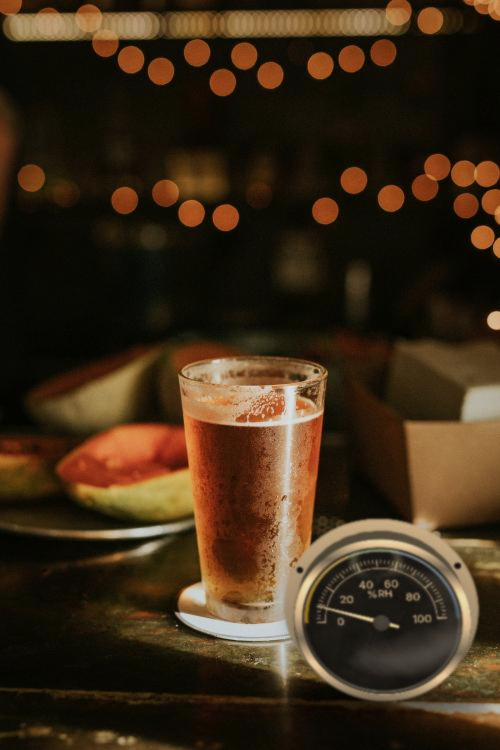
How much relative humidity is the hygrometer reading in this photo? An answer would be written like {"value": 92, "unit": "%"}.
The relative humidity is {"value": 10, "unit": "%"}
